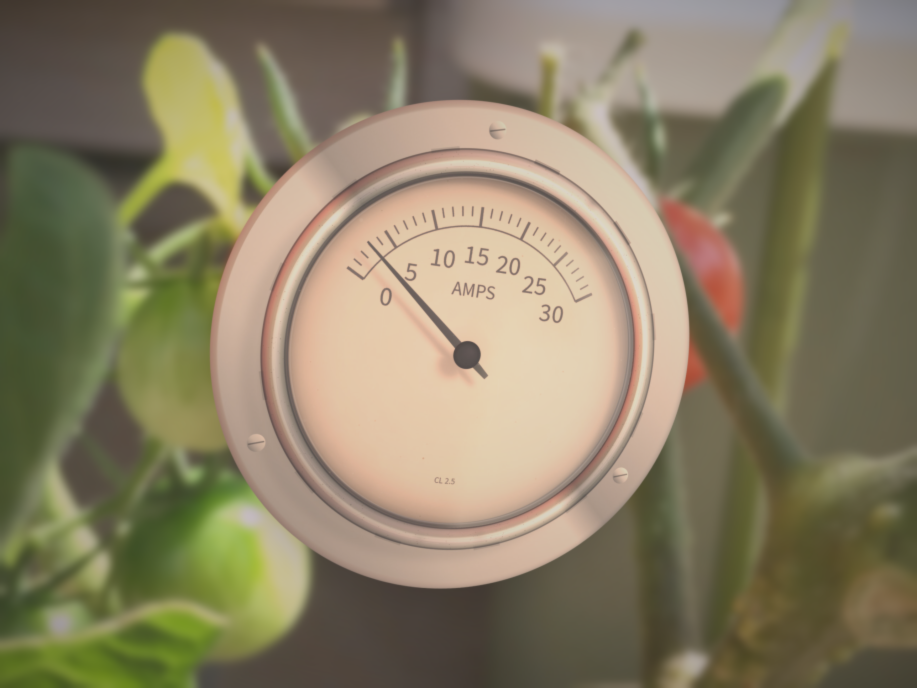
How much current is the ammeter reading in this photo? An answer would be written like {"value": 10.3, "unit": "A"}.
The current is {"value": 3, "unit": "A"}
